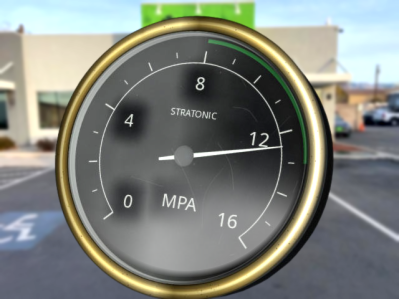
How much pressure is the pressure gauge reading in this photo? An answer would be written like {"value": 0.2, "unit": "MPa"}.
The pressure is {"value": 12.5, "unit": "MPa"}
